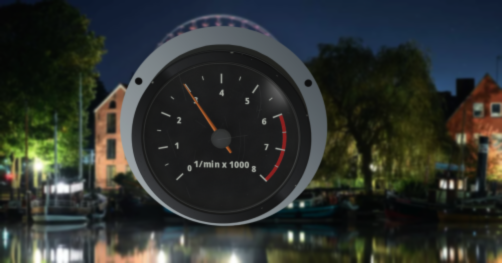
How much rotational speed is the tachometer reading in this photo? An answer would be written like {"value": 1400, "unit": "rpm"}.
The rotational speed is {"value": 3000, "unit": "rpm"}
